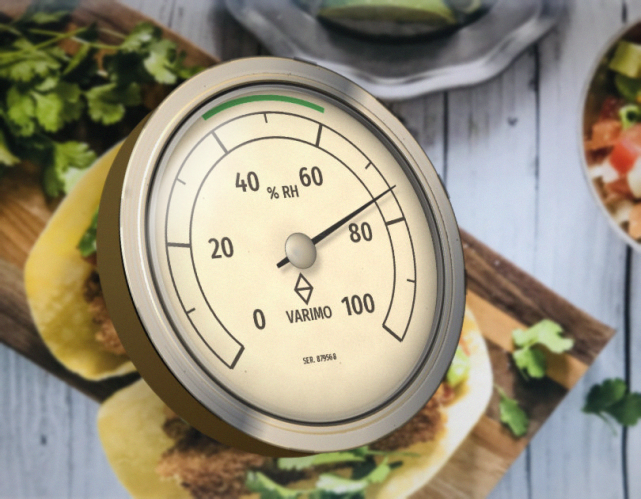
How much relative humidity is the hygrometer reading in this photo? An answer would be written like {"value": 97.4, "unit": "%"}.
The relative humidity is {"value": 75, "unit": "%"}
